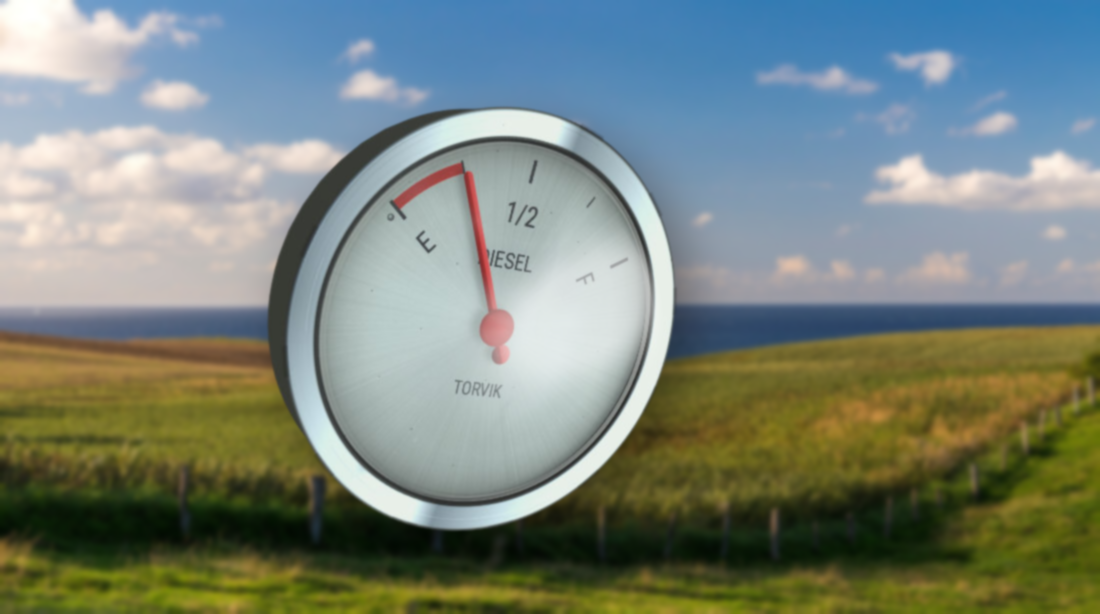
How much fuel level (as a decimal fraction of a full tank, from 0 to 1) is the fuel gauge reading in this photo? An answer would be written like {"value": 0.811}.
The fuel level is {"value": 0.25}
